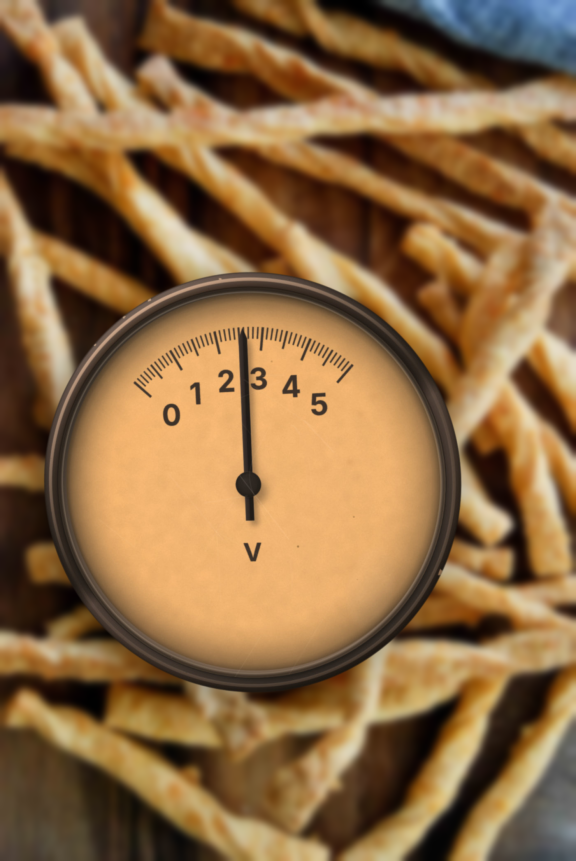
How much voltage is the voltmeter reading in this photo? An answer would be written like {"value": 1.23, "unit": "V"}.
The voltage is {"value": 2.6, "unit": "V"}
